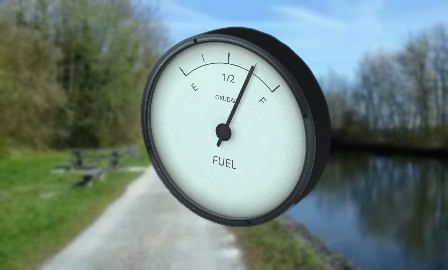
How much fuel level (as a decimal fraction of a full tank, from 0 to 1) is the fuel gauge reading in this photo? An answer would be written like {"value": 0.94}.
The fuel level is {"value": 0.75}
